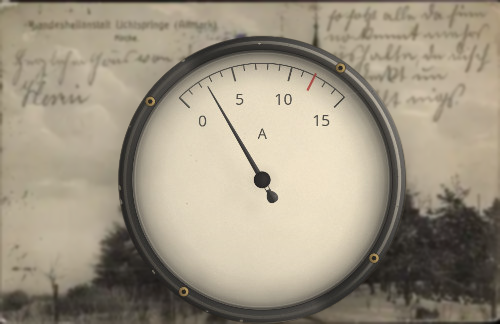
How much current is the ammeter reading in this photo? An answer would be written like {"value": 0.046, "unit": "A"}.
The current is {"value": 2.5, "unit": "A"}
